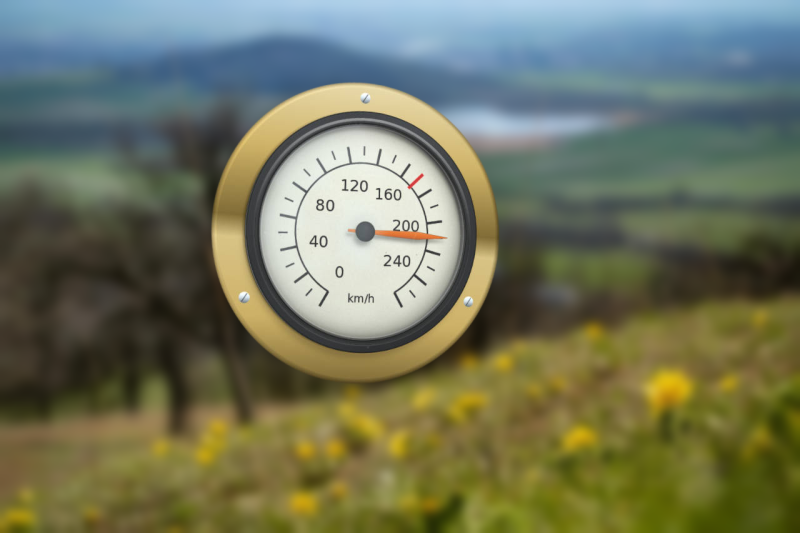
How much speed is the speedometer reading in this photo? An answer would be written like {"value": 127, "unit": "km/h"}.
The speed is {"value": 210, "unit": "km/h"}
